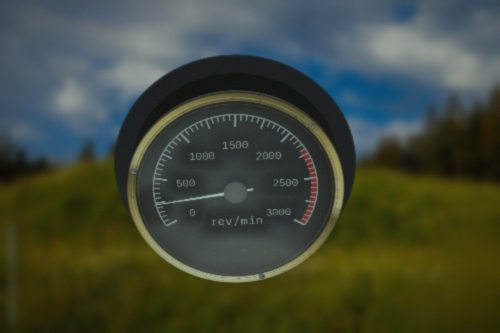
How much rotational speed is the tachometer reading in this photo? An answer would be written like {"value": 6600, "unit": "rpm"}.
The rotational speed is {"value": 250, "unit": "rpm"}
